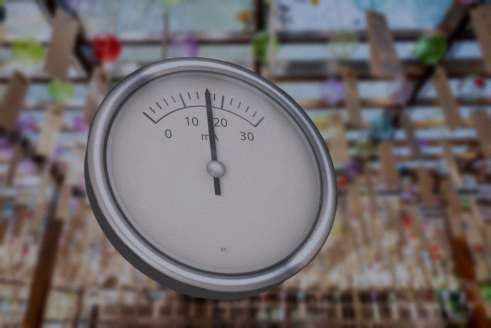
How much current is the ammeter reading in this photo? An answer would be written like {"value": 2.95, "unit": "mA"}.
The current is {"value": 16, "unit": "mA"}
